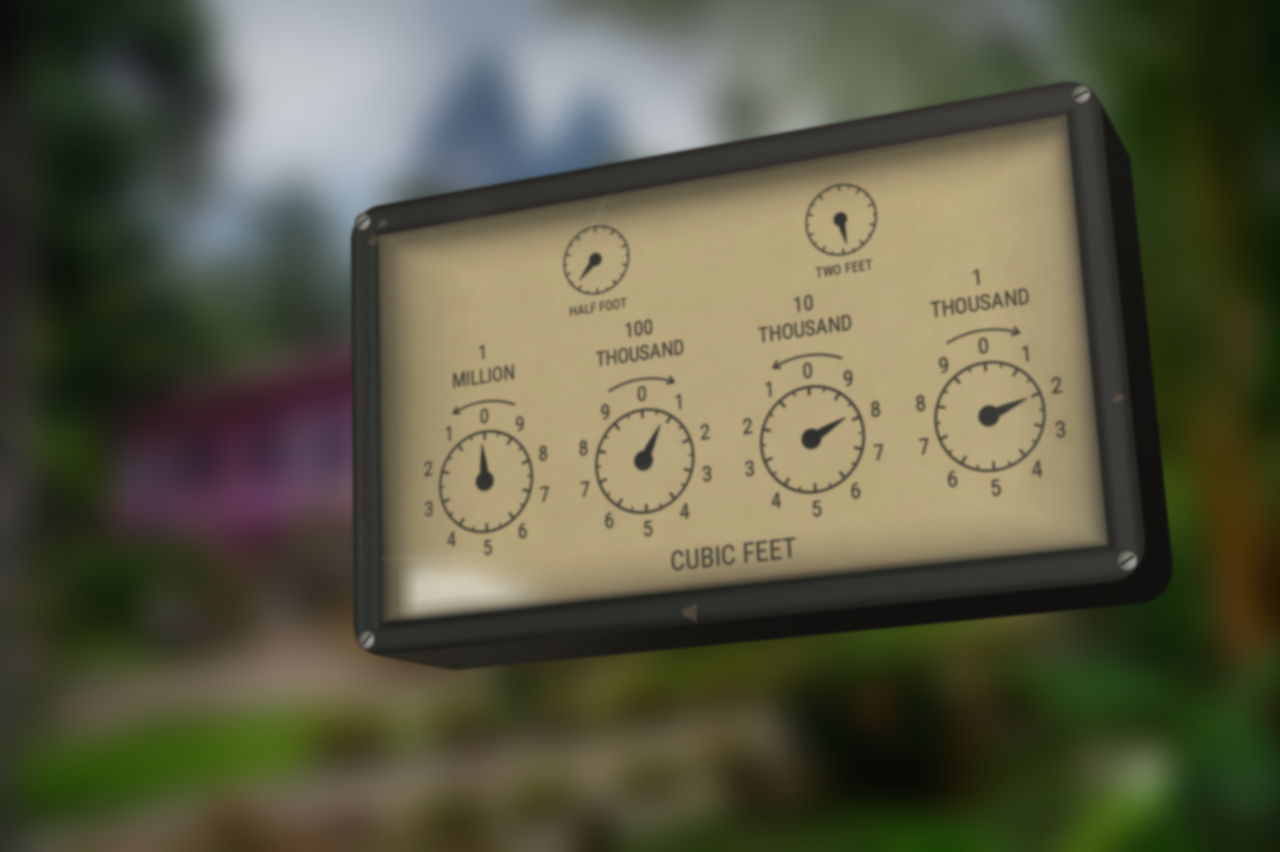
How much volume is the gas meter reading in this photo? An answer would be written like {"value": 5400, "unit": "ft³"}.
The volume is {"value": 8200, "unit": "ft³"}
